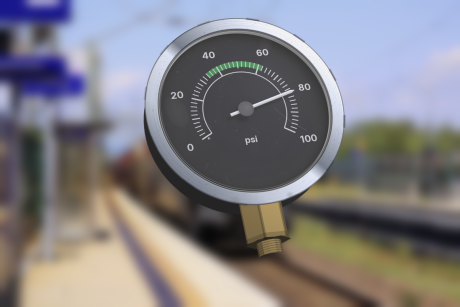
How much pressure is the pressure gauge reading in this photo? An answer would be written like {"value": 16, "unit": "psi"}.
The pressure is {"value": 80, "unit": "psi"}
